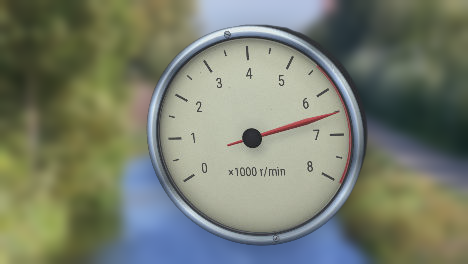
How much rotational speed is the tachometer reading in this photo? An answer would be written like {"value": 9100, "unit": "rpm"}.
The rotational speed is {"value": 6500, "unit": "rpm"}
